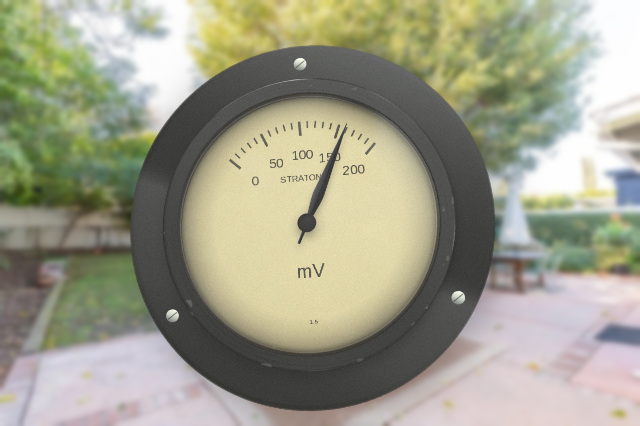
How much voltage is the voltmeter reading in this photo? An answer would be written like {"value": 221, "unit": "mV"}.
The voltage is {"value": 160, "unit": "mV"}
